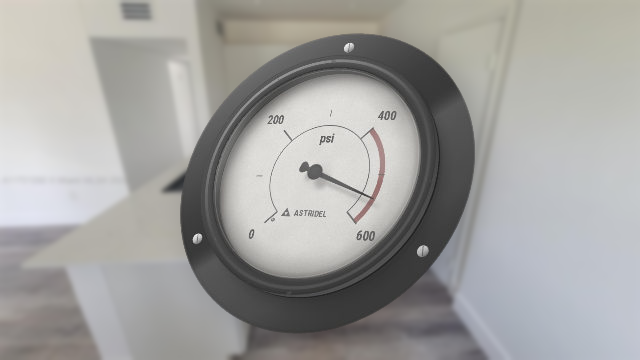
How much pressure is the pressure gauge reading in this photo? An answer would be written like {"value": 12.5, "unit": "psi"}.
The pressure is {"value": 550, "unit": "psi"}
